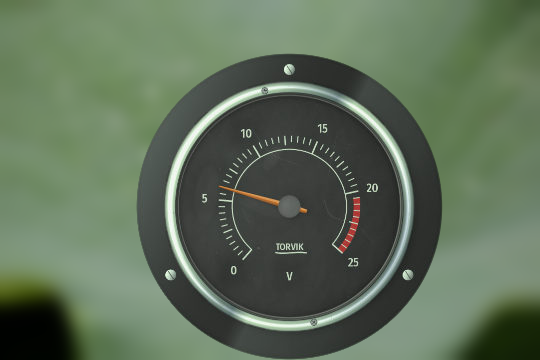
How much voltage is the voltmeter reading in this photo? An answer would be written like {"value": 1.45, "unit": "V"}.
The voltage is {"value": 6, "unit": "V"}
